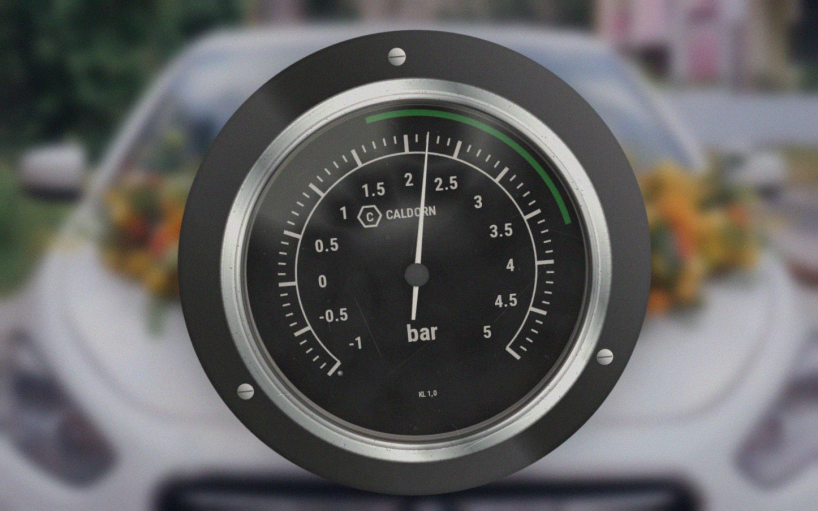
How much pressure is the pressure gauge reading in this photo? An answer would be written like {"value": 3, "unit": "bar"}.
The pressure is {"value": 2.2, "unit": "bar"}
